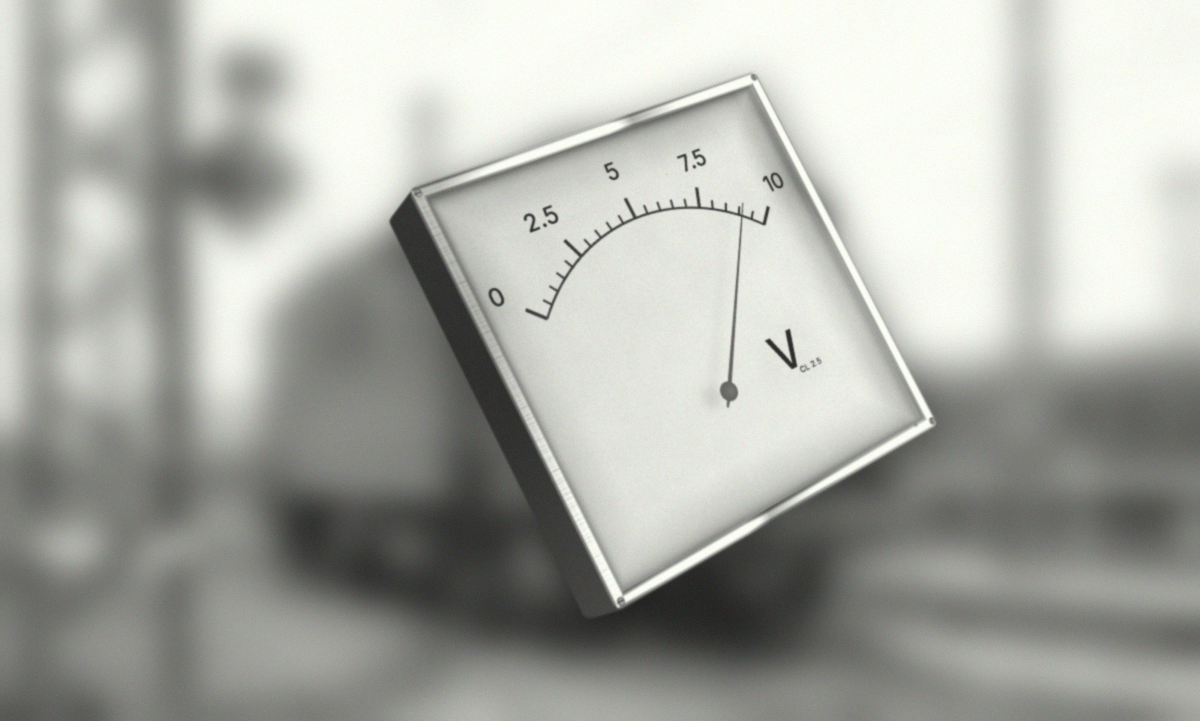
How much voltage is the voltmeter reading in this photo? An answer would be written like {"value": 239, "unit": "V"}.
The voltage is {"value": 9, "unit": "V"}
